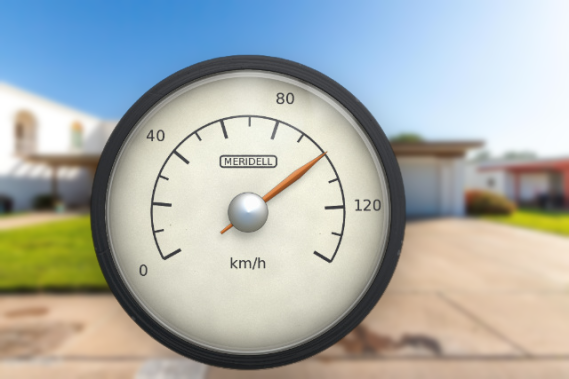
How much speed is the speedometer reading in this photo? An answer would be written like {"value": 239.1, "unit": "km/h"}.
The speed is {"value": 100, "unit": "km/h"}
